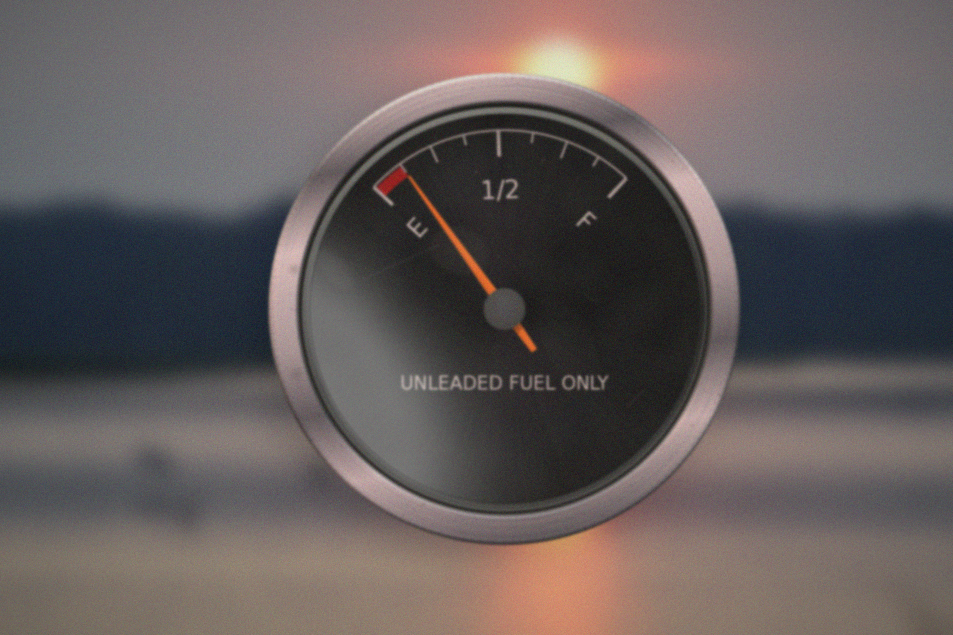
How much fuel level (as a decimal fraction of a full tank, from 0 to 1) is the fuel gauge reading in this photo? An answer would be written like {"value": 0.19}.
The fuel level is {"value": 0.125}
